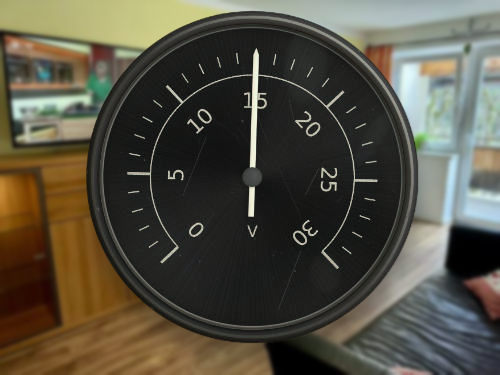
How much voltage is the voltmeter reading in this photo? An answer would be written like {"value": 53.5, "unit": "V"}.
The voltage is {"value": 15, "unit": "V"}
